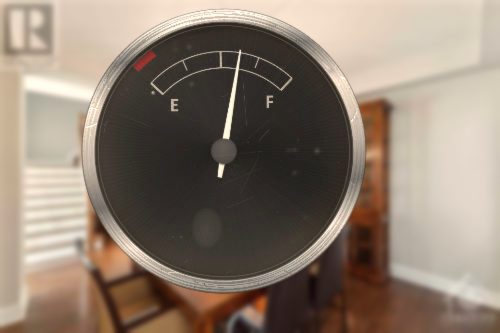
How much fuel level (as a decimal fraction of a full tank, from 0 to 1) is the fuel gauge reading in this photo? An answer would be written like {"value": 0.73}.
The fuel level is {"value": 0.625}
